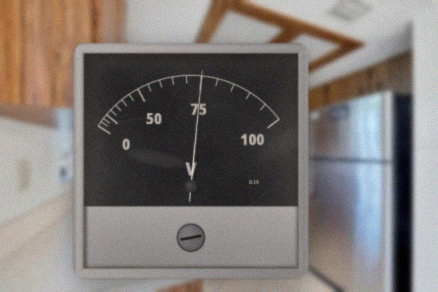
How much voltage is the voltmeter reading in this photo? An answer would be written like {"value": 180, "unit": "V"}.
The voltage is {"value": 75, "unit": "V"}
